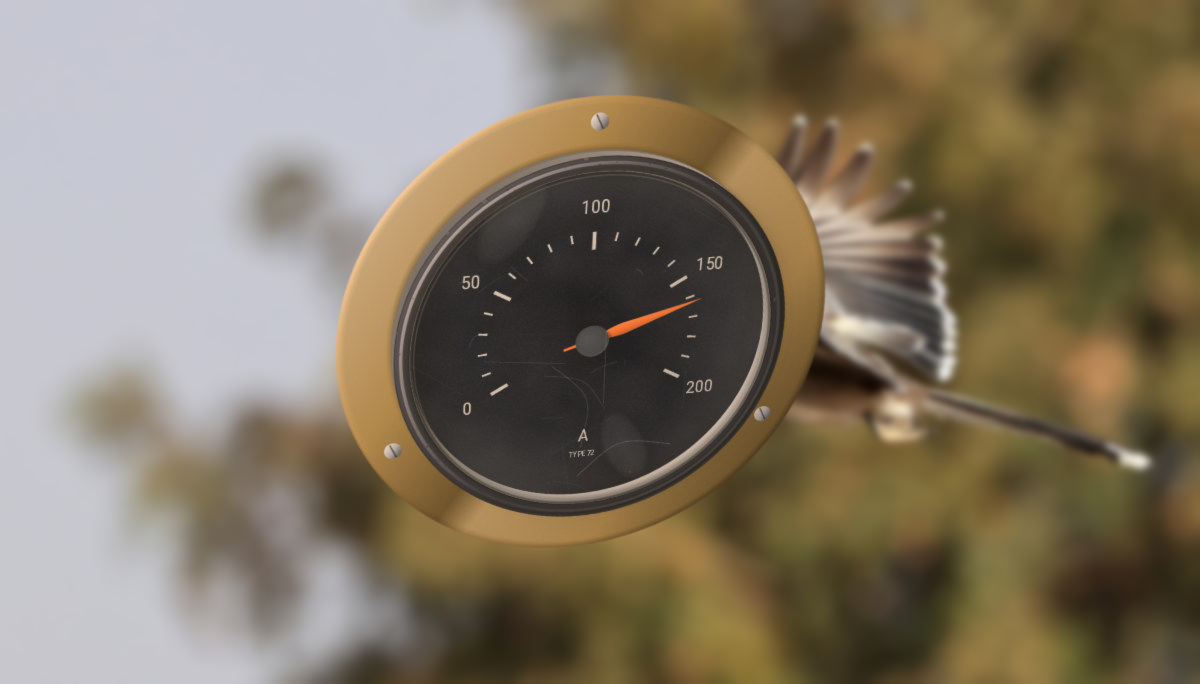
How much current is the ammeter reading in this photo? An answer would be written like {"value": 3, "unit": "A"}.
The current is {"value": 160, "unit": "A"}
